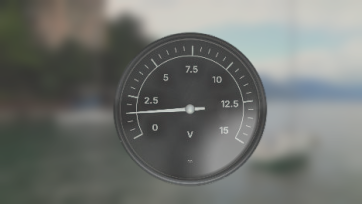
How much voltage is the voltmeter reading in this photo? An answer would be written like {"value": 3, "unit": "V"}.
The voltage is {"value": 1.5, "unit": "V"}
